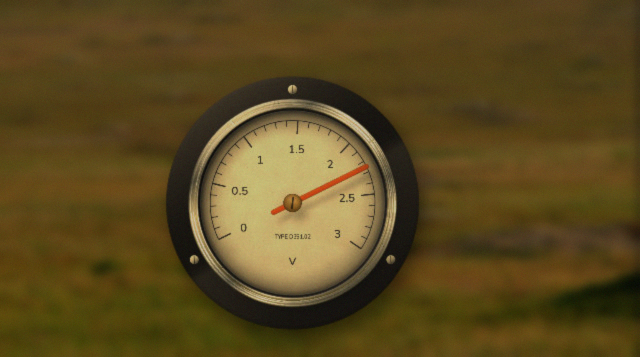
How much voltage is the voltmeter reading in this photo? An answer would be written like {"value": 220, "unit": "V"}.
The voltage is {"value": 2.25, "unit": "V"}
